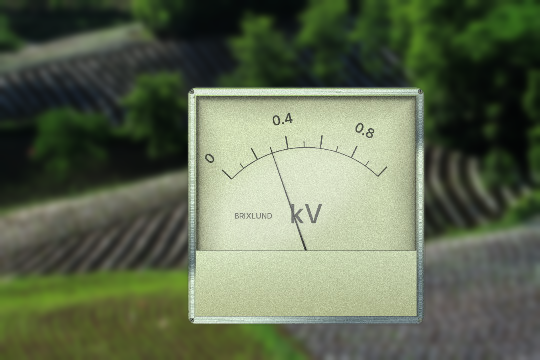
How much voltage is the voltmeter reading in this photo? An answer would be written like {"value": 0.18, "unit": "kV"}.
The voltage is {"value": 0.3, "unit": "kV"}
